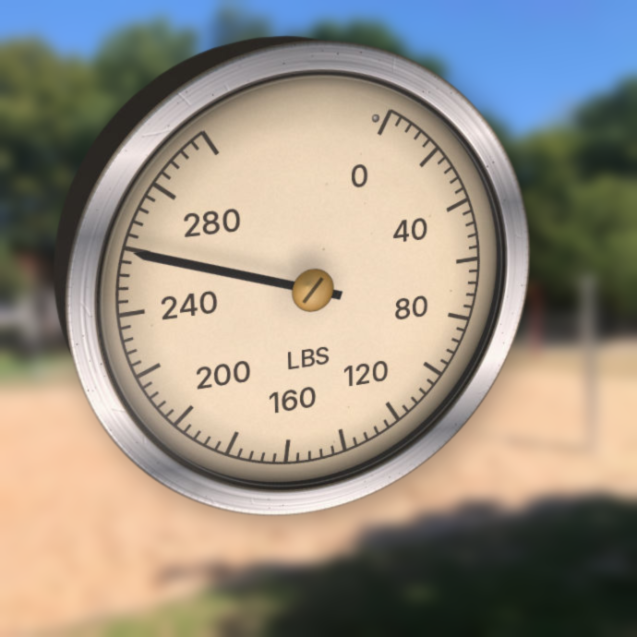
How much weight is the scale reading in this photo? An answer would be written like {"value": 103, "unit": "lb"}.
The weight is {"value": 260, "unit": "lb"}
